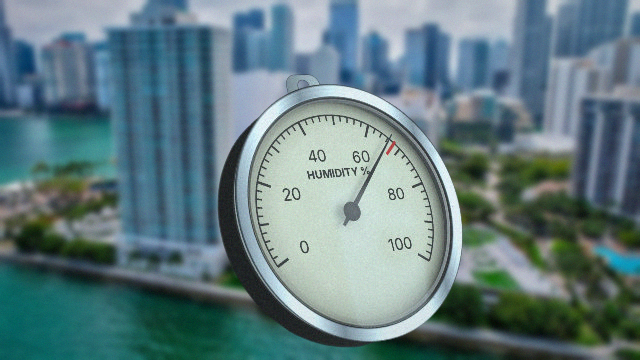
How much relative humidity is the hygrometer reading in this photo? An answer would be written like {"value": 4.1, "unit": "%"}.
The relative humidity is {"value": 66, "unit": "%"}
